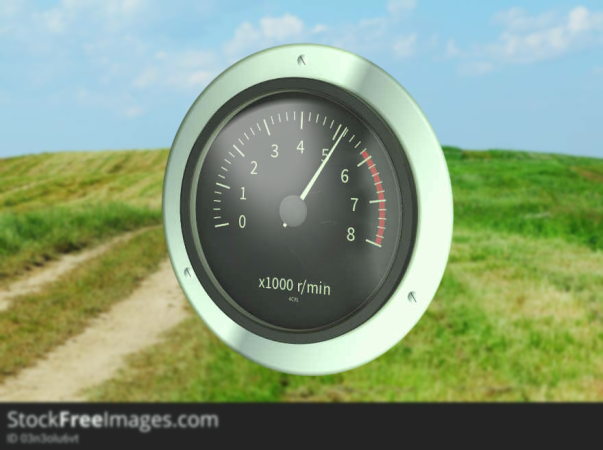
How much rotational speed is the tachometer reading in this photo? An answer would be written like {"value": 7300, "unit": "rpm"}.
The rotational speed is {"value": 5200, "unit": "rpm"}
